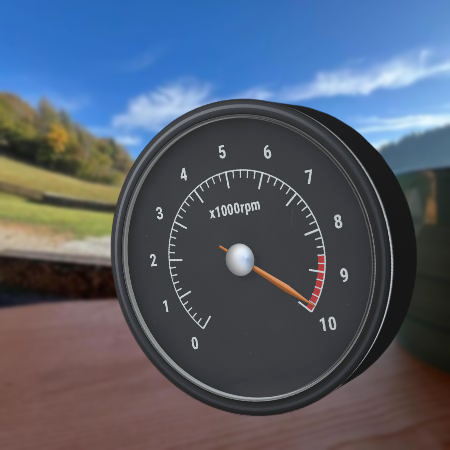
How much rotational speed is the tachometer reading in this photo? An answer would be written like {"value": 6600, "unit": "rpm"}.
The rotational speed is {"value": 9800, "unit": "rpm"}
